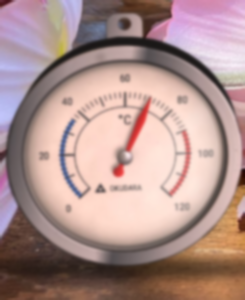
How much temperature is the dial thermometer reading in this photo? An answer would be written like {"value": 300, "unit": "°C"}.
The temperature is {"value": 70, "unit": "°C"}
